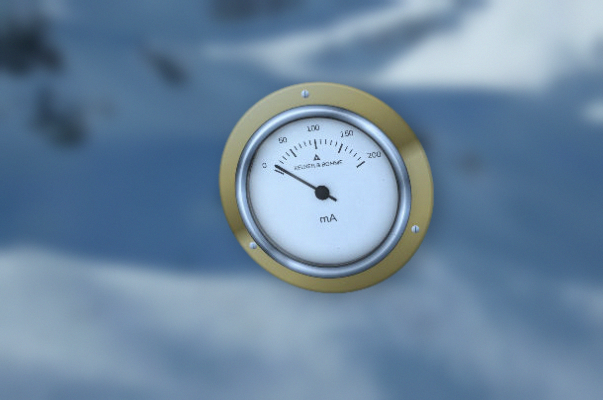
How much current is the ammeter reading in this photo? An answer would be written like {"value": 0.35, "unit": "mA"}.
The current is {"value": 10, "unit": "mA"}
